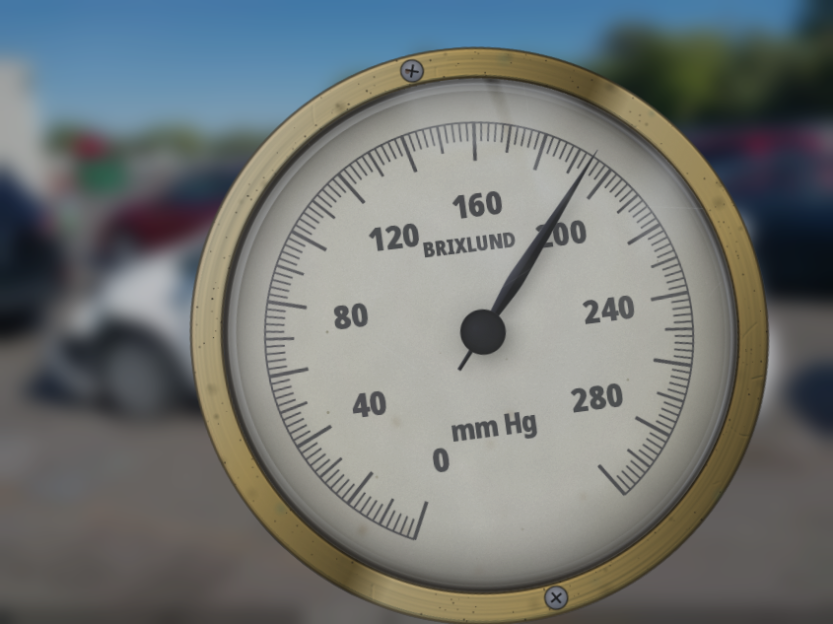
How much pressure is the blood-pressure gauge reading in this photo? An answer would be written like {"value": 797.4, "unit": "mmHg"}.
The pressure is {"value": 194, "unit": "mmHg"}
